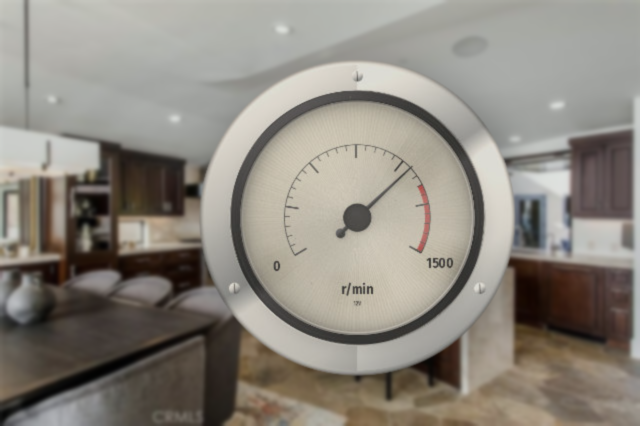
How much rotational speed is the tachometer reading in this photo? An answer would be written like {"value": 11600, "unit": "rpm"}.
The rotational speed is {"value": 1050, "unit": "rpm"}
